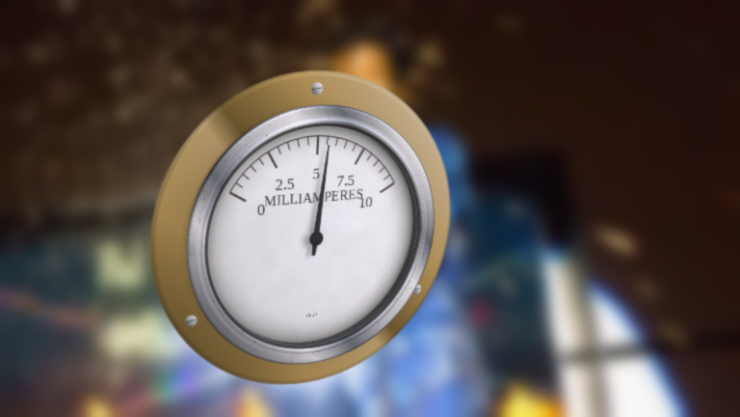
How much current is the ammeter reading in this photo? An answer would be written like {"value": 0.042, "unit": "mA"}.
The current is {"value": 5.5, "unit": "mA"}
